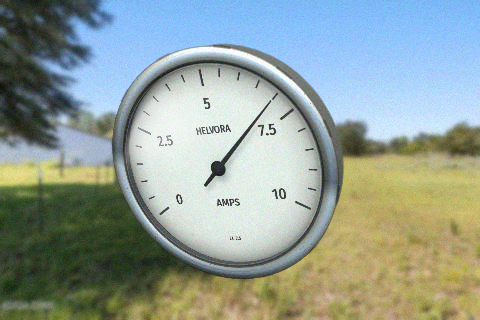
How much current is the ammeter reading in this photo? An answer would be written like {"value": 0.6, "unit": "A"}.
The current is {"value": 7, "unit": "A"}
